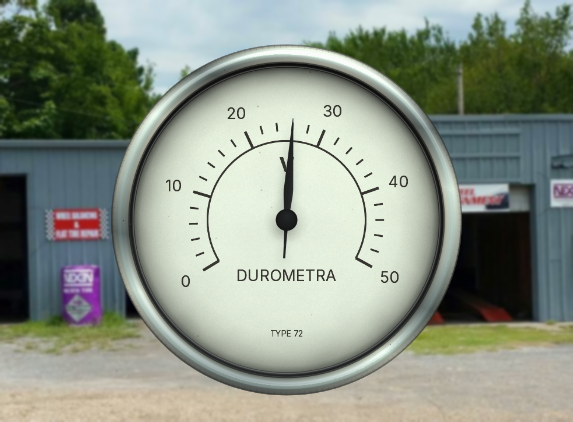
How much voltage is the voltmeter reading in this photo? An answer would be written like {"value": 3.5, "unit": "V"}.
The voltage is {"value": 26, "unit": "V"}
